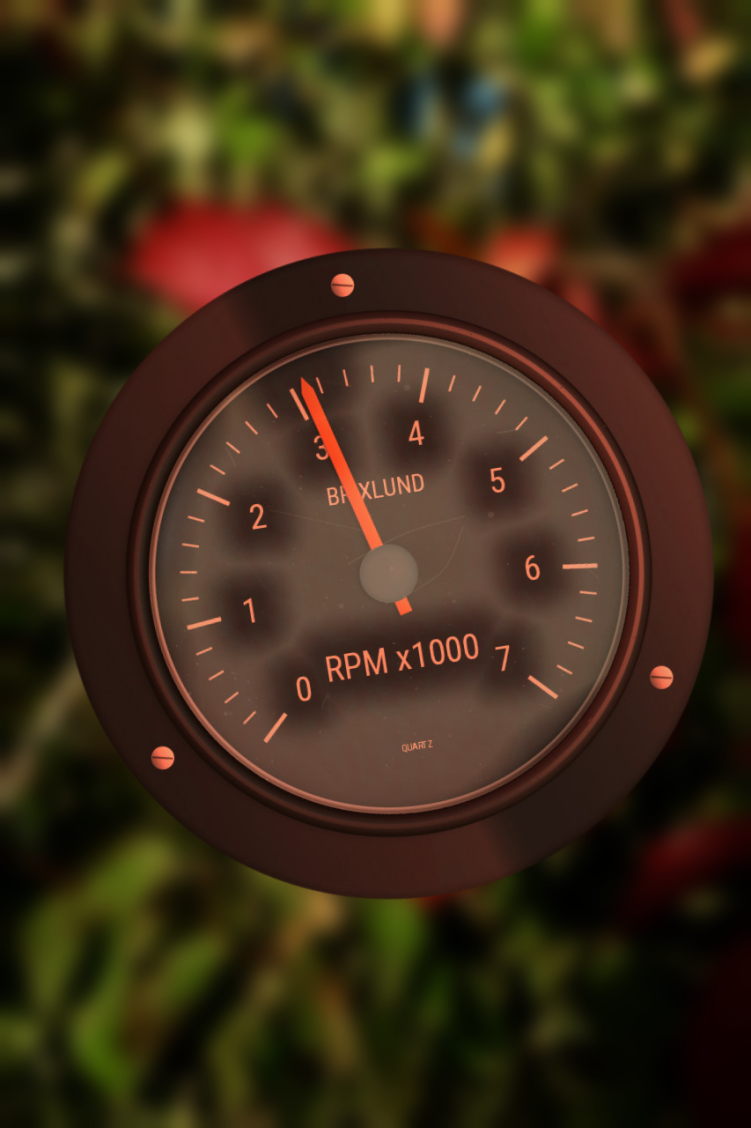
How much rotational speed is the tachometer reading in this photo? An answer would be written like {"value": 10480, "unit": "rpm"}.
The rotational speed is {"value": 3100, "unit": "rpm"}
